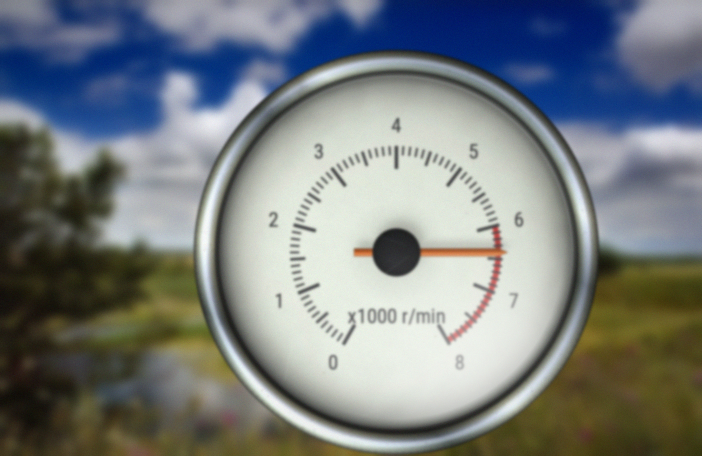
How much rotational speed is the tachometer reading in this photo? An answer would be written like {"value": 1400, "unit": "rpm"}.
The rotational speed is {"value": 6400, "unit": "rpm"}
